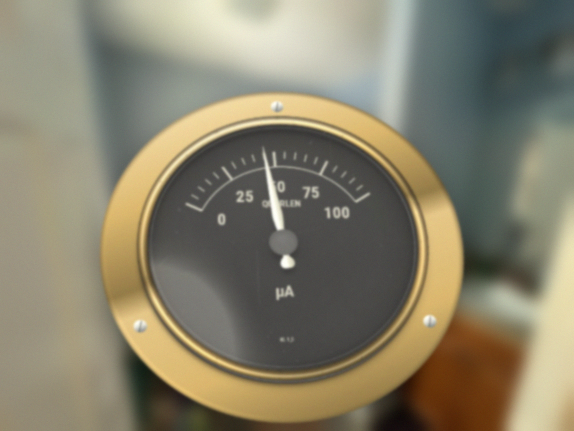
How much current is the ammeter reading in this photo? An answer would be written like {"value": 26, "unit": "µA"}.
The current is {"value": 45, "unit": "µA"}
